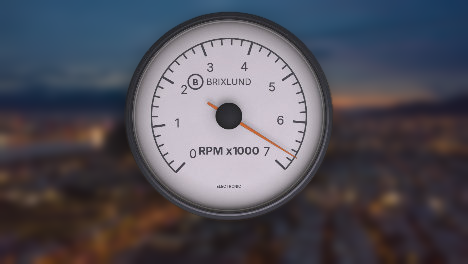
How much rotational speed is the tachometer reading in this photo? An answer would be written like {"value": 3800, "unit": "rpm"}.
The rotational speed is {"value": 6700, "unit": "rpm"}
